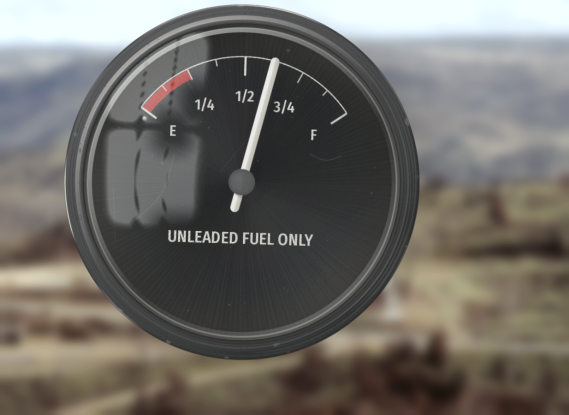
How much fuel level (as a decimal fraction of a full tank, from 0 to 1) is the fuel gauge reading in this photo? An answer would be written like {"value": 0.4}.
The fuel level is {"value": 0.625}
